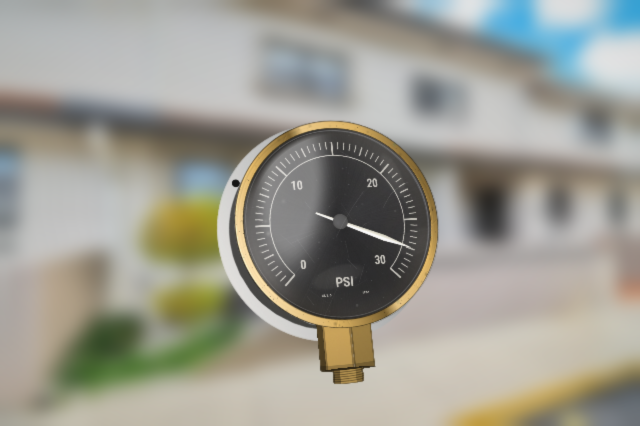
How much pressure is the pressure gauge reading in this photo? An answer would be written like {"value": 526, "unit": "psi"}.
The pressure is {"value": 27.5, "unit": "psi"}
